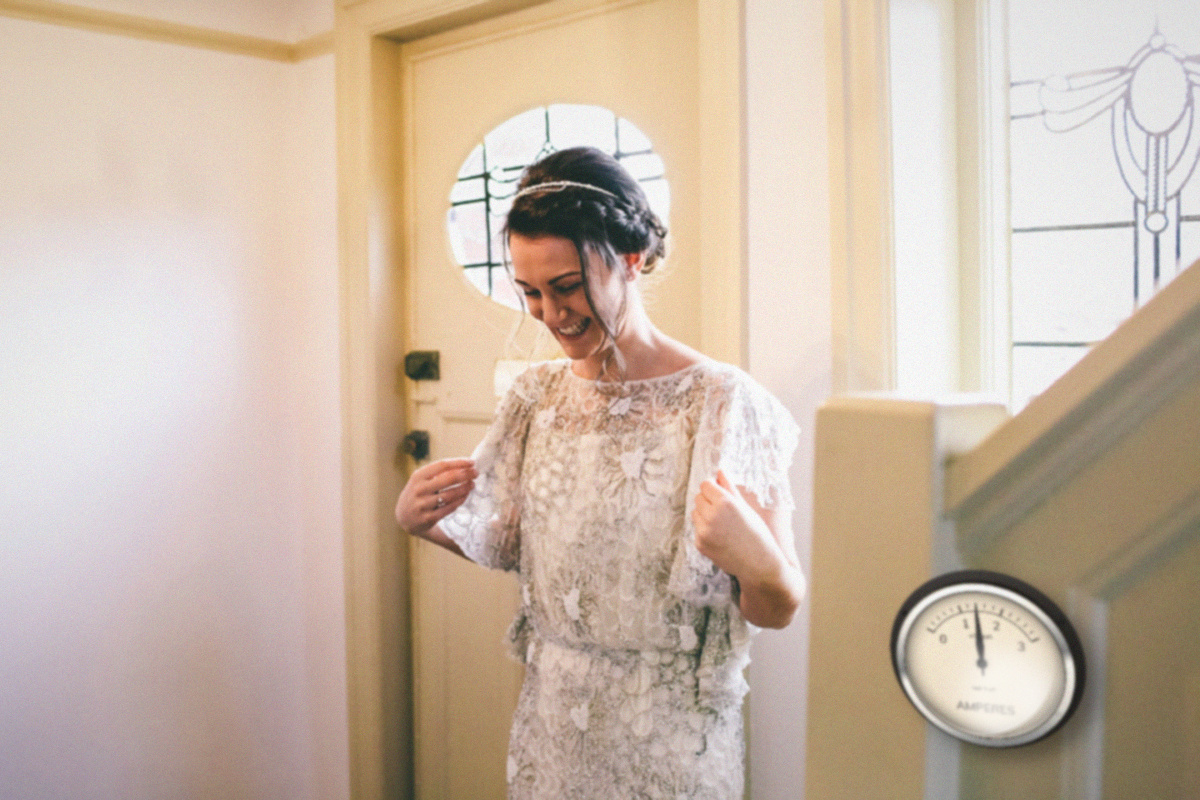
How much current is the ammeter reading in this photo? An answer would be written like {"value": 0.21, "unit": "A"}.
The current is {"value": 1.4, "unit": "A"}
